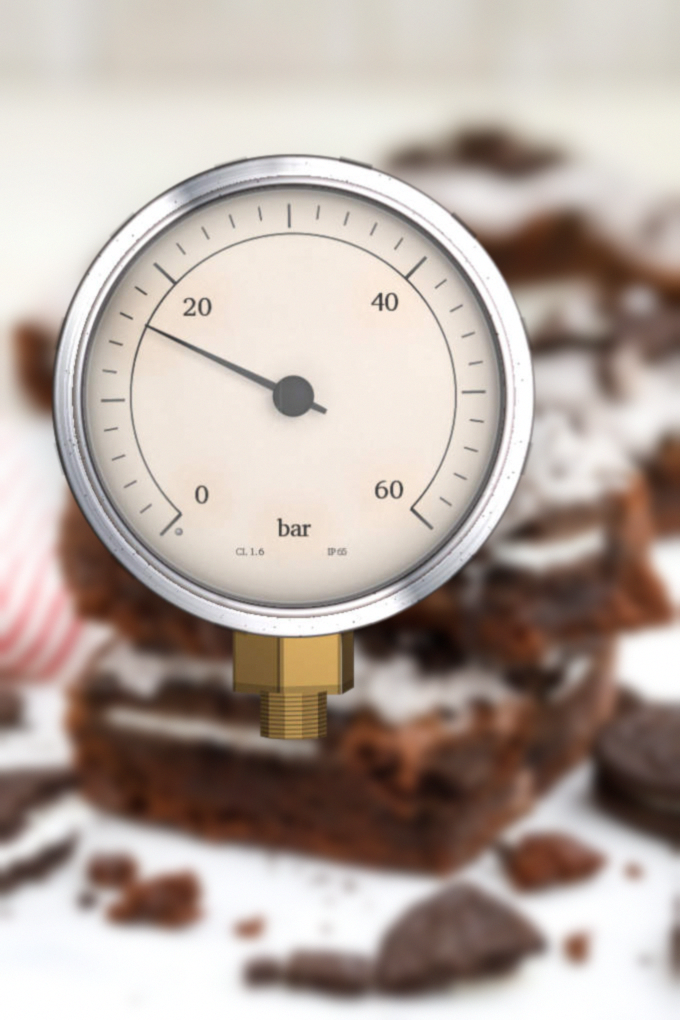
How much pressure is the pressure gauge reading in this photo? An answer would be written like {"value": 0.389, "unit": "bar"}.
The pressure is {"value": 16, "unit": "bar"}
